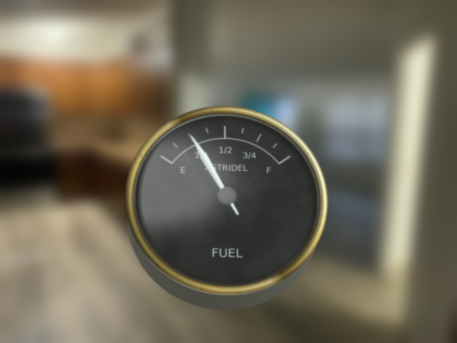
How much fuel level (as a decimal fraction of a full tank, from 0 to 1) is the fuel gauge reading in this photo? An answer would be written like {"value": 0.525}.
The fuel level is {"value": 0.25}
